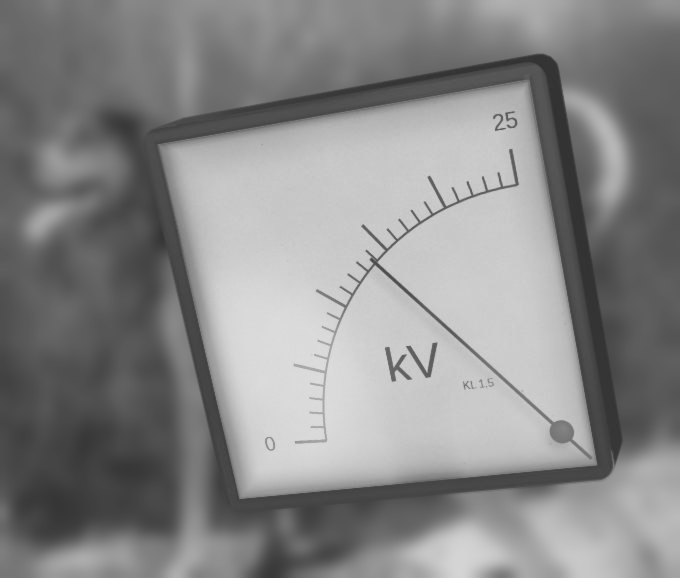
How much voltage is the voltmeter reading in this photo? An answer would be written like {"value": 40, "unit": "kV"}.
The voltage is {"value": 14, "unit": "kV"}
